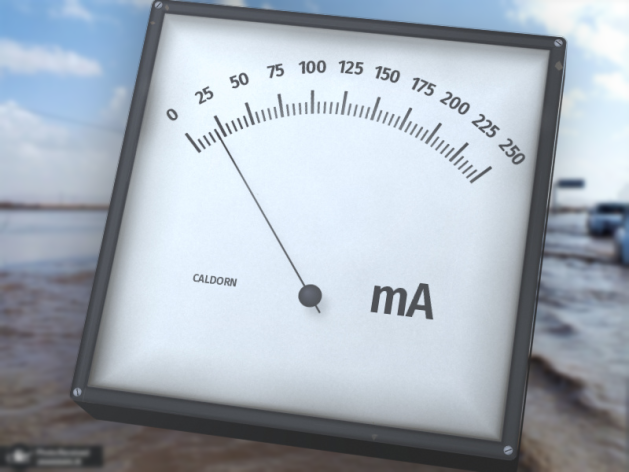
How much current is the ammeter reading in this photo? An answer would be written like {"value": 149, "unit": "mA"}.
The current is {"value": 20, "unit": "mA"}
